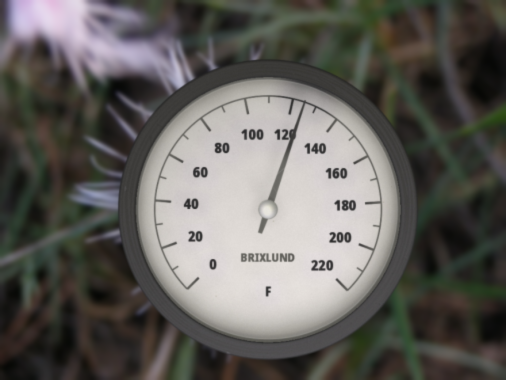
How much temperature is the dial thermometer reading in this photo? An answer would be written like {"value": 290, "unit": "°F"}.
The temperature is {"value": 125, "unit": "°F"}
